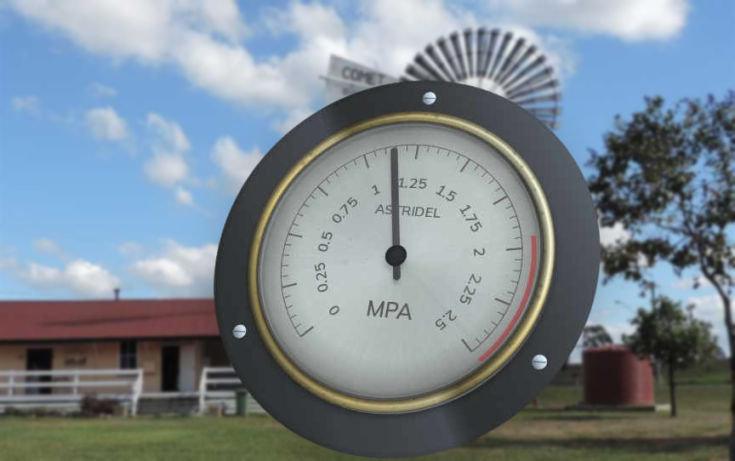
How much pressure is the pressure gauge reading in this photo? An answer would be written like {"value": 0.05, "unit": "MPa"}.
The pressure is {"value": 1.15, "unit": "MPa"}
